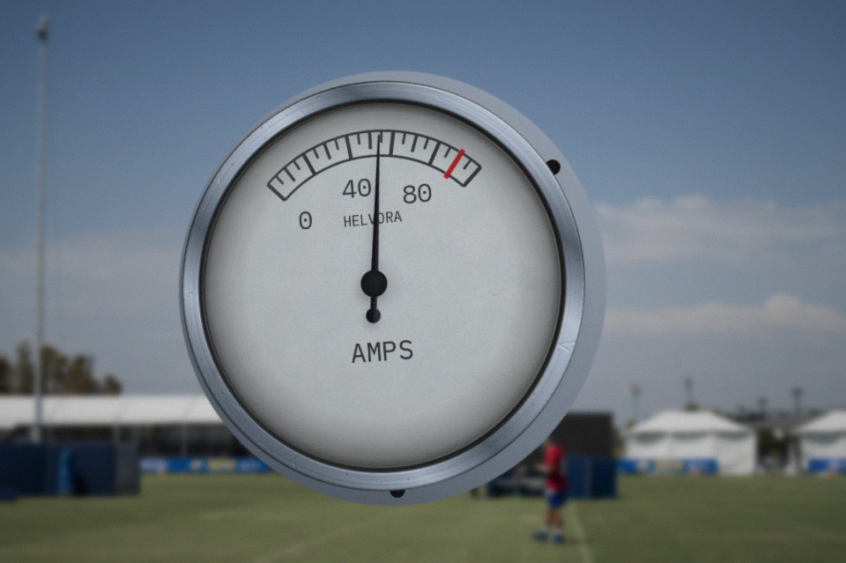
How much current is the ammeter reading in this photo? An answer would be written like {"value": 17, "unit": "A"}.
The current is {"value": 55, "unit": "A"}
